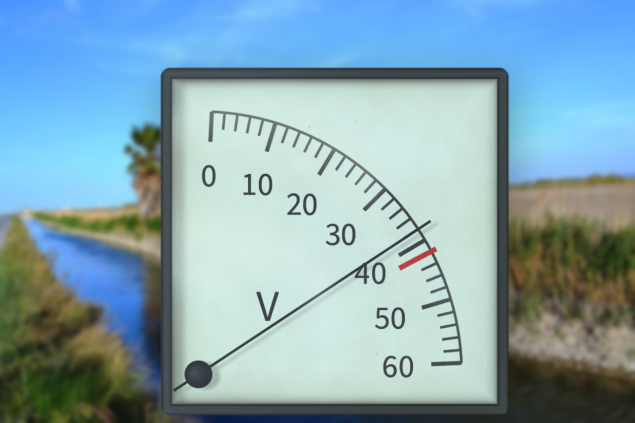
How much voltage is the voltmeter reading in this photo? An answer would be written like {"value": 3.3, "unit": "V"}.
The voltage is {"value": 38, "unit": "V"}
